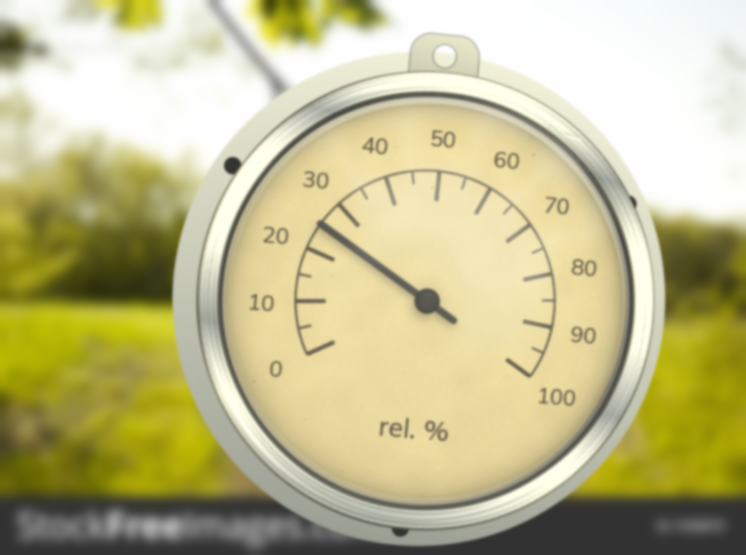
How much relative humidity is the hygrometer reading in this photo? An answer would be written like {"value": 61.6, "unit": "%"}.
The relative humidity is {"value": 25, "unit": "%"}
